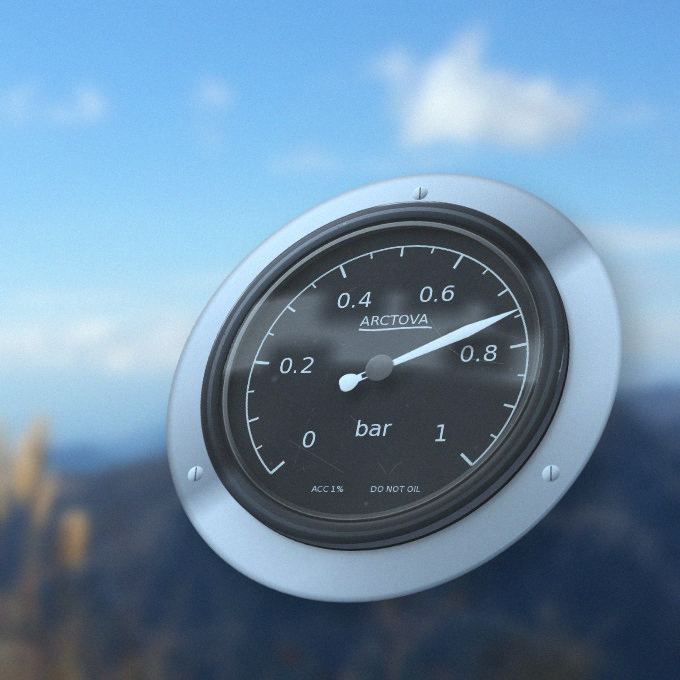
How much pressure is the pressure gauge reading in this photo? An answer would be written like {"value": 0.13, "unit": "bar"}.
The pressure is {"value": 0.75, "unit": "bar"}
